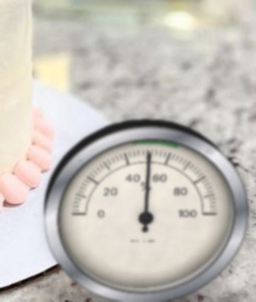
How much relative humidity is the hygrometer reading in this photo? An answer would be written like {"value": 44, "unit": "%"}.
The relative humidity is {"value": 50, "unit": "%"}
